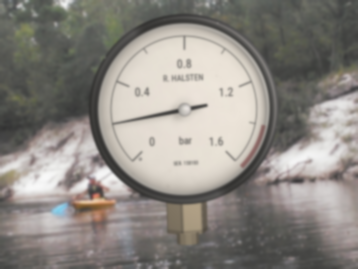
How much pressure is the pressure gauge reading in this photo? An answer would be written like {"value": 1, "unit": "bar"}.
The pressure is {"value": 0.2, "unit": "bar"}
